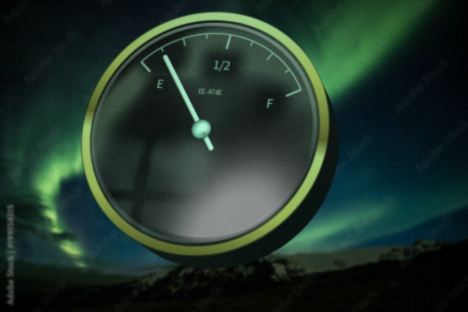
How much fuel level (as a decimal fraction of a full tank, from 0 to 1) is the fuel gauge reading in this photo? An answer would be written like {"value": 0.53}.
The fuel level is {"value": 0.125}
